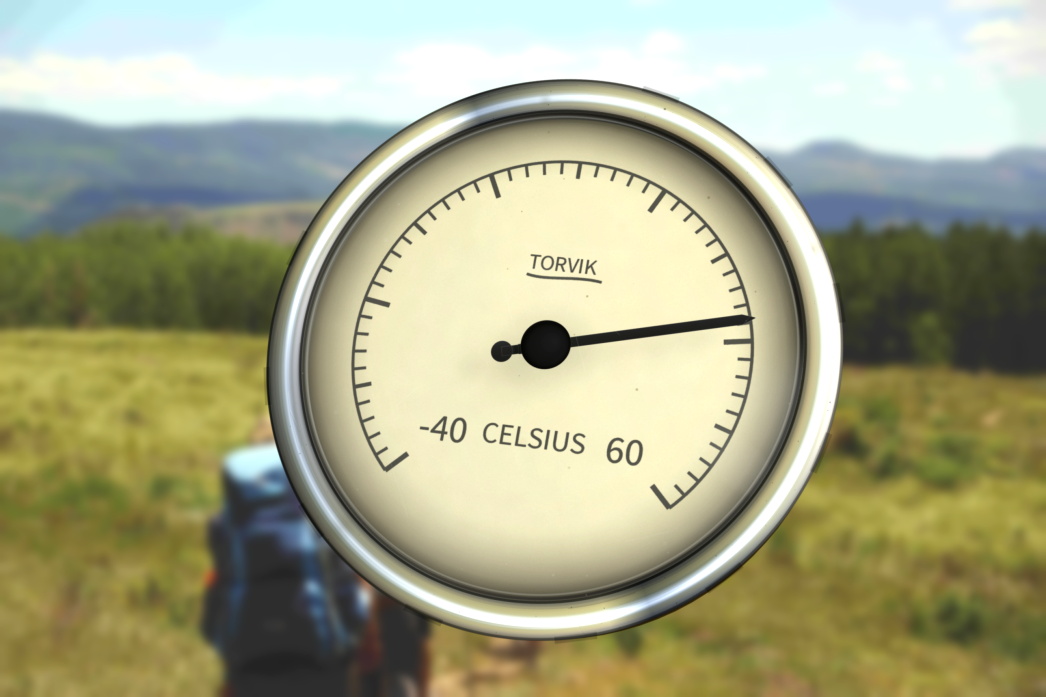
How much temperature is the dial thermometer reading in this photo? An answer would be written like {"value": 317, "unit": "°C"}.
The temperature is {"value": 38, "unit": "°C"}
